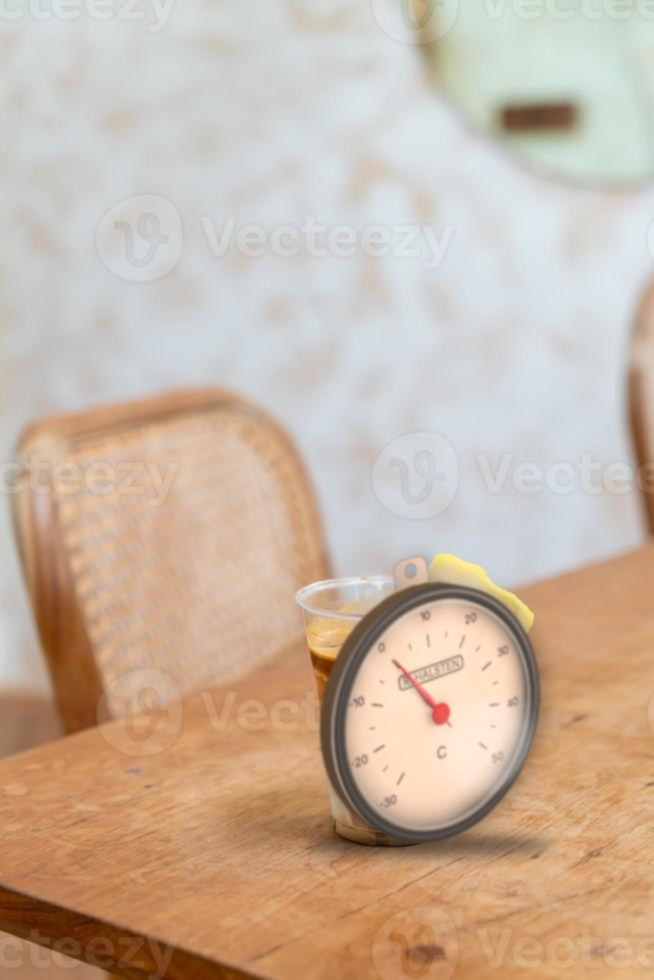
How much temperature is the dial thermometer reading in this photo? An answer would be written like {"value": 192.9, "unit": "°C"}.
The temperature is {"value": 0, "unit": "°C"}
